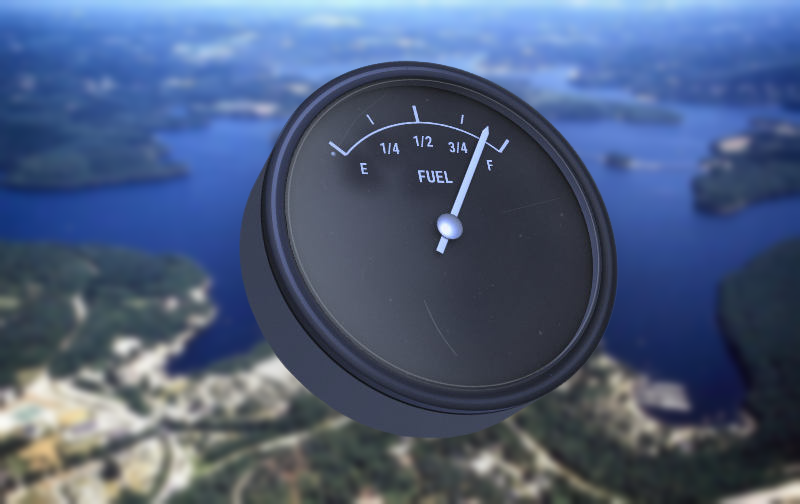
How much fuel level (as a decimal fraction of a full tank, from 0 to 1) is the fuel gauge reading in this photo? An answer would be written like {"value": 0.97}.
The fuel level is {"value": 0.875}
